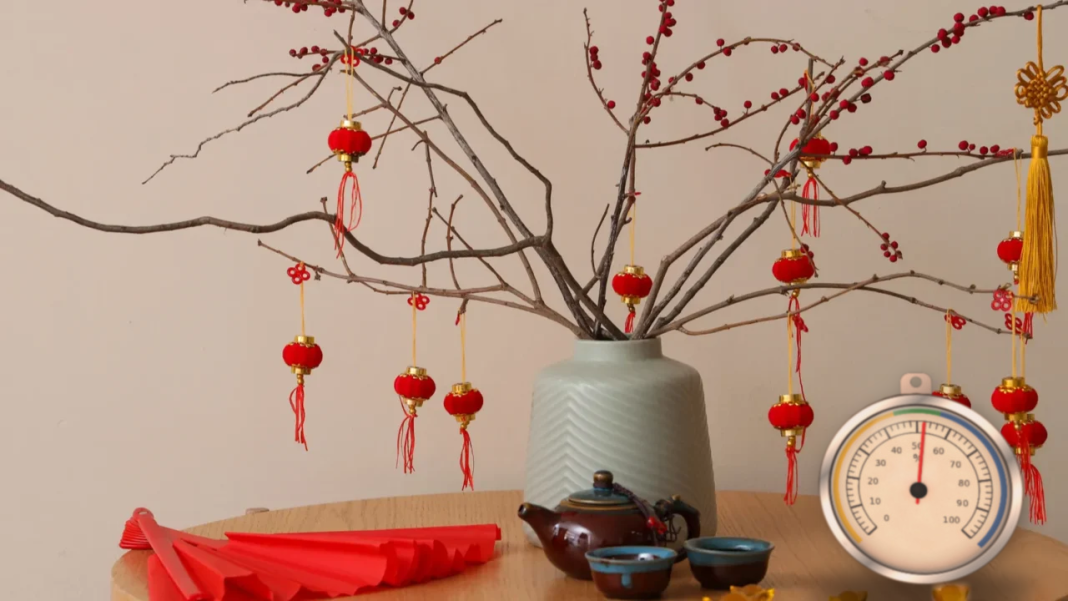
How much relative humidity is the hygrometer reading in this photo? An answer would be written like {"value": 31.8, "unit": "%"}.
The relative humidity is {"value": 52, "unit": "%"}
